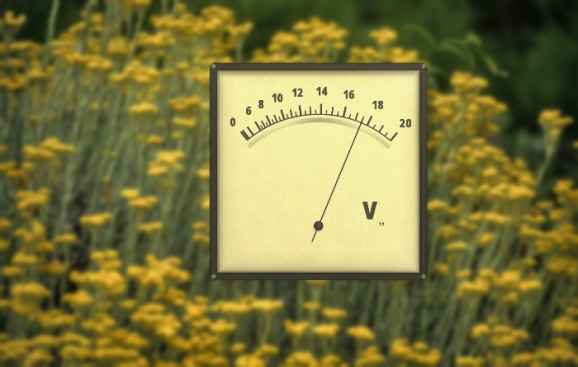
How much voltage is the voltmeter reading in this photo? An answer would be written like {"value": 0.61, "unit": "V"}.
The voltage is {"value": 17.5, "unit": "V"}
